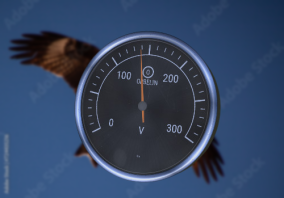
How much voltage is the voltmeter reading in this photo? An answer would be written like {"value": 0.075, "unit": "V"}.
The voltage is {"value": 140, "unit": "V"}
